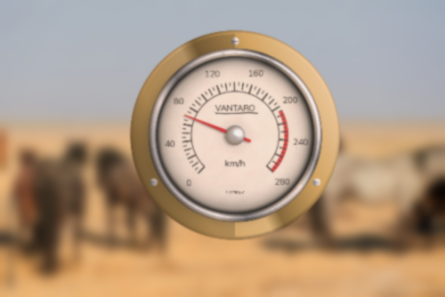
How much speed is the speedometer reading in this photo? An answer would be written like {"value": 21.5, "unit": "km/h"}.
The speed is {"value": 70, "unit": "km/h"}
